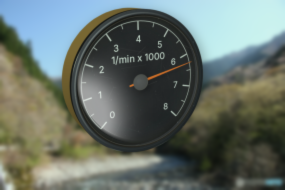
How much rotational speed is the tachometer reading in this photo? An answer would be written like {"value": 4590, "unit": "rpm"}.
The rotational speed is {"value": 6250, "unit": "rpm"}
